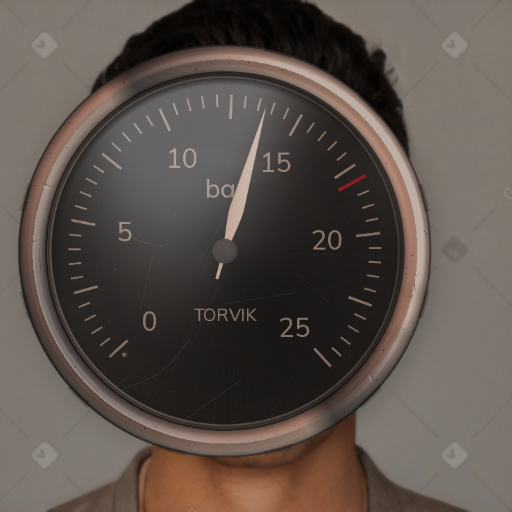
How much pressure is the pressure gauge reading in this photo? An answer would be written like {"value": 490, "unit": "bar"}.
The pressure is {"value": 13.75, "unit": "bar"}
